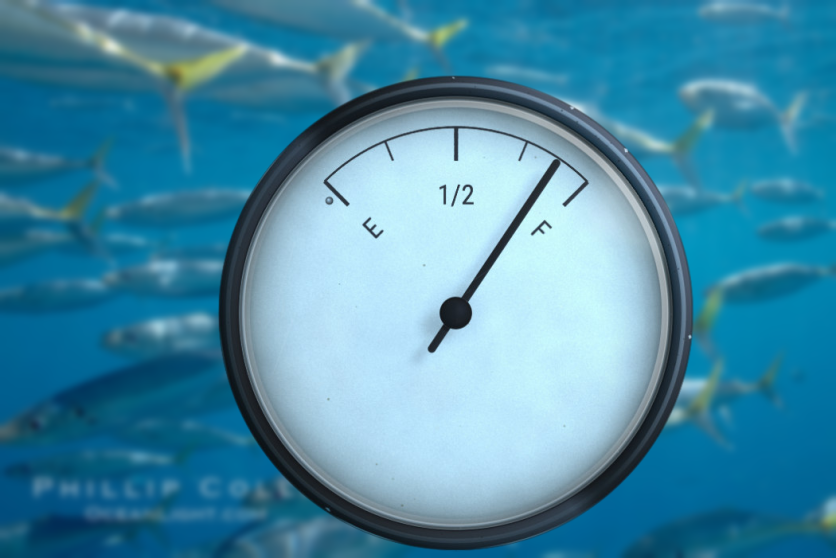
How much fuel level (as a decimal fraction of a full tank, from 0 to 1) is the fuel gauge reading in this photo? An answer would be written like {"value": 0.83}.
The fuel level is {"value": 0.875}
